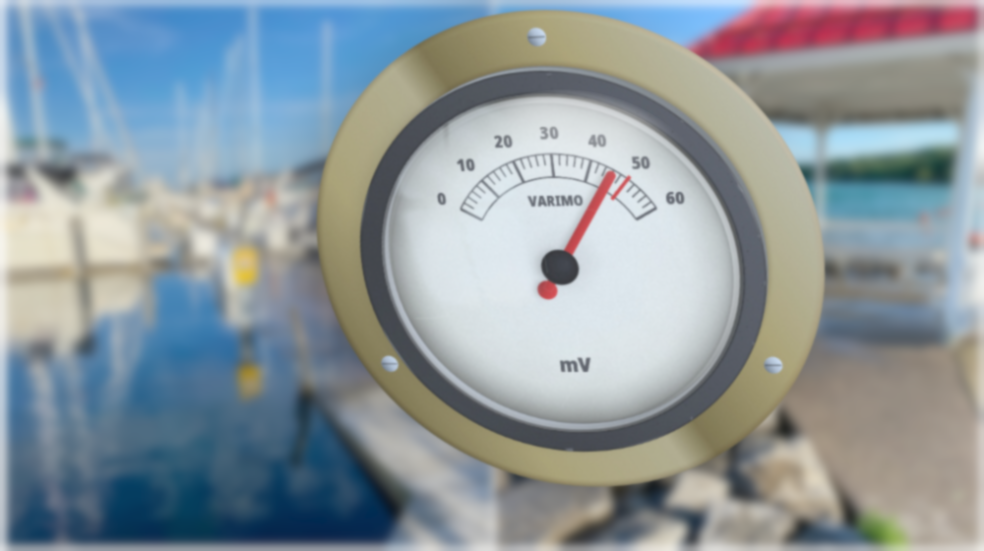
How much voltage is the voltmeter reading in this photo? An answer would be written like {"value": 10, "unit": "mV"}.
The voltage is {"value": 46, "unit": "mV"}
